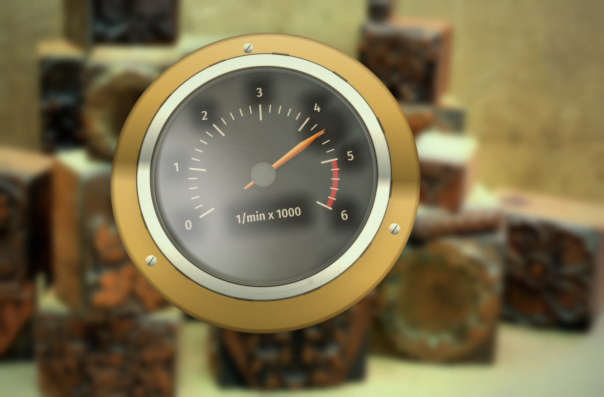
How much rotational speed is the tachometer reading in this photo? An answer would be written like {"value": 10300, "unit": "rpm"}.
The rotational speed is {"value": 4400, "unit": "rpm"}
